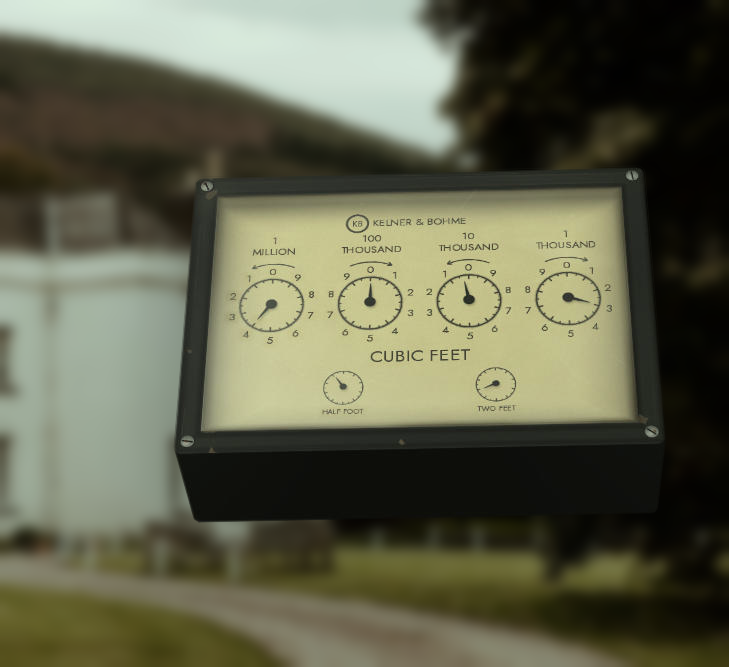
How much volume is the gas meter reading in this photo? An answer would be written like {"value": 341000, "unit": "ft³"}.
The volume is {"value": 400300, "unit": "ft³"}
